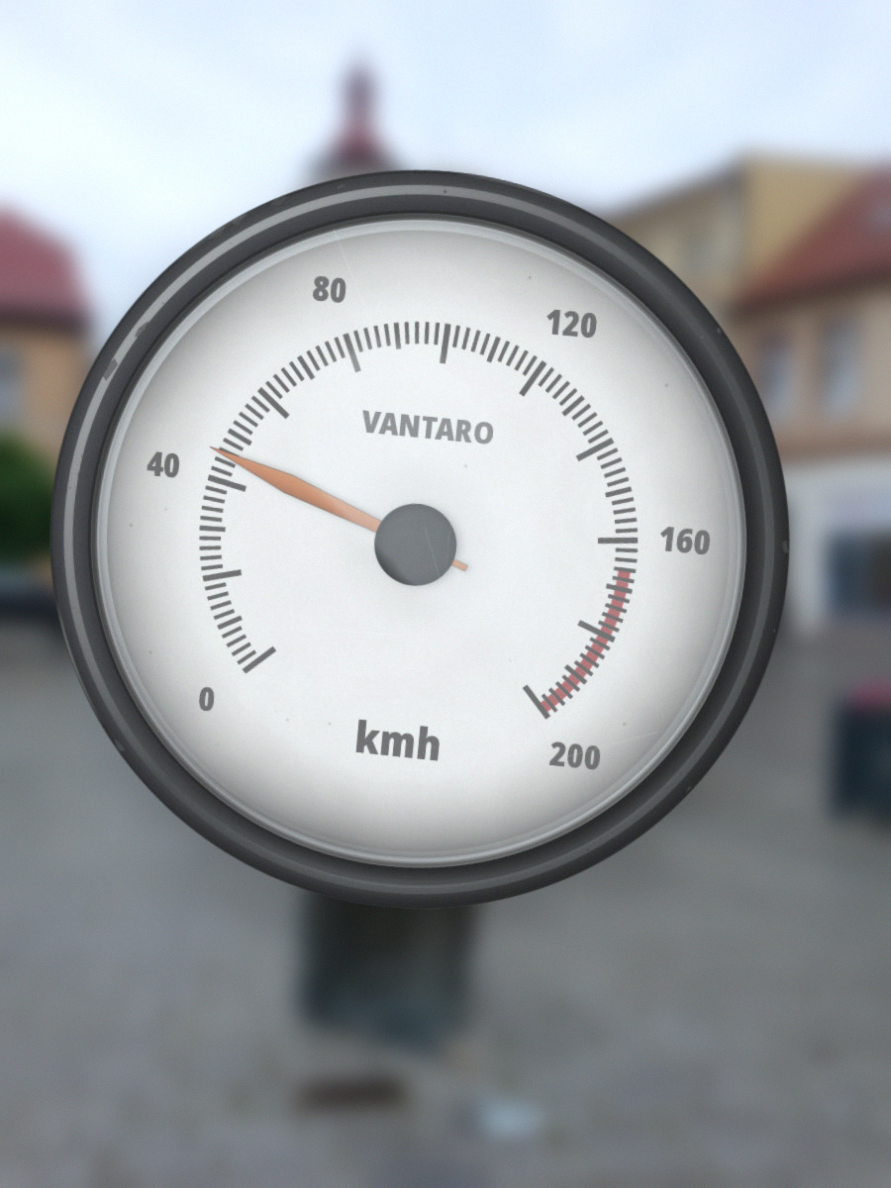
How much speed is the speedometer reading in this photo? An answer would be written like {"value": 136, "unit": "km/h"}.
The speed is {"value": 46, "unit": "km/h"}
